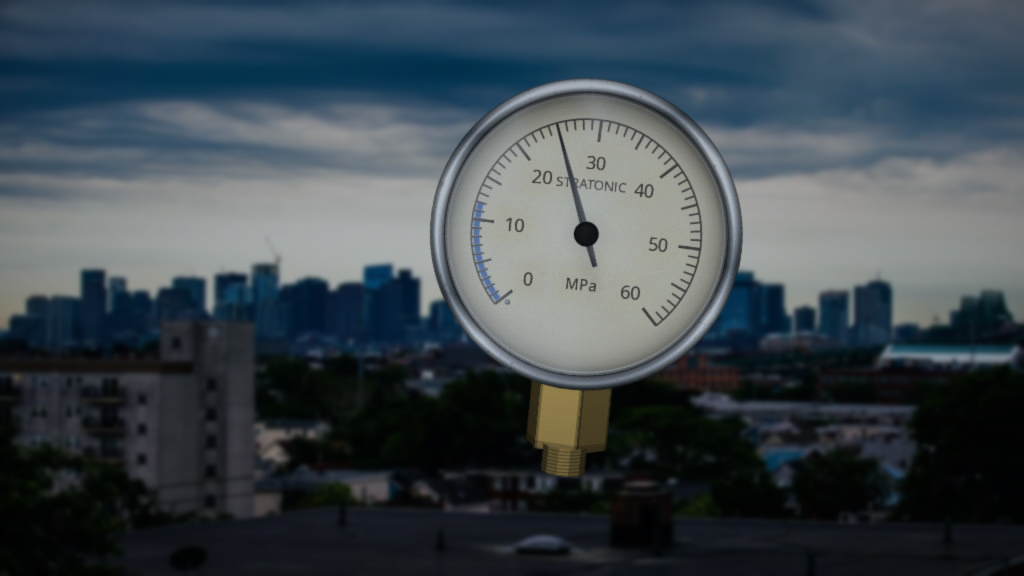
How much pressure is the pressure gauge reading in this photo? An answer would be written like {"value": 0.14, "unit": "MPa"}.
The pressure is {"value": 25, "unit": "MPa"}
